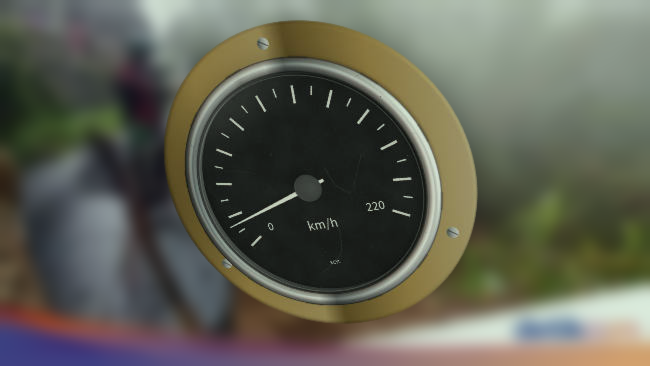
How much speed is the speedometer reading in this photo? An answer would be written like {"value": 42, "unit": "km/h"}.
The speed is {"value": 15, "unit": "km/h"}
